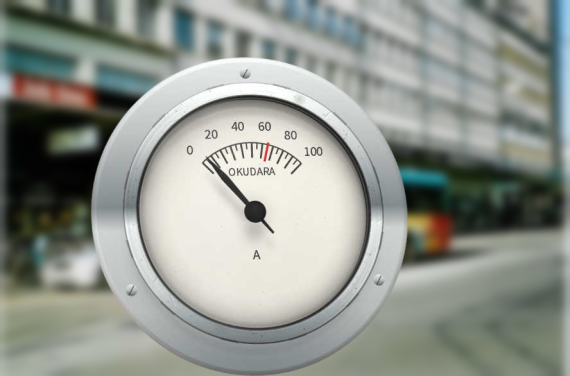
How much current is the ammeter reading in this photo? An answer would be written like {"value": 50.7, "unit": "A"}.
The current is {"value": 5, "unit": "A"}
